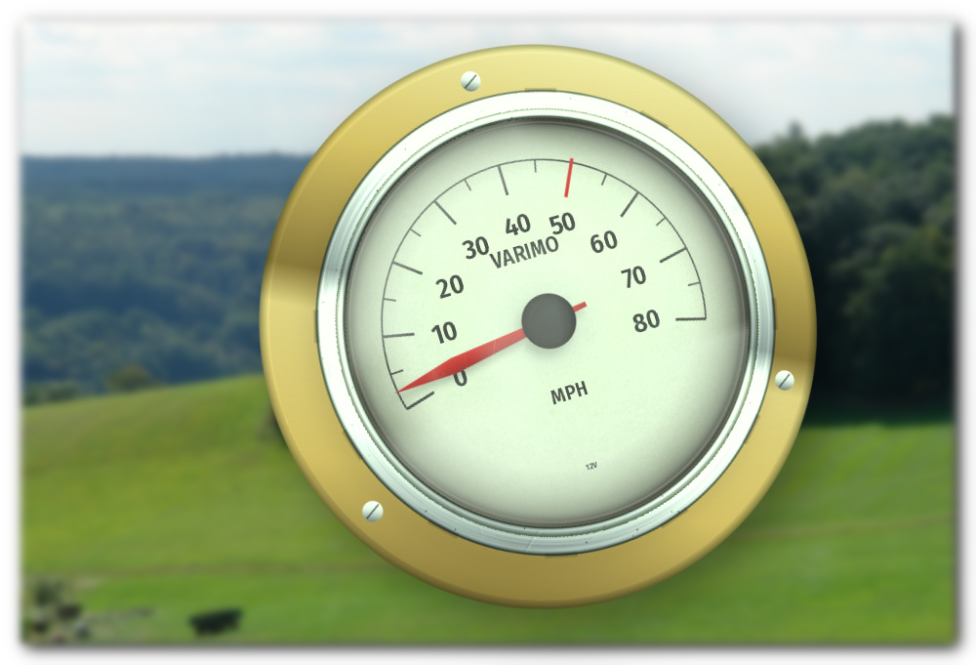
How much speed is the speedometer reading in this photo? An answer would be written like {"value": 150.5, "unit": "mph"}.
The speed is {"value": 2.5, "unit": "mph"}
